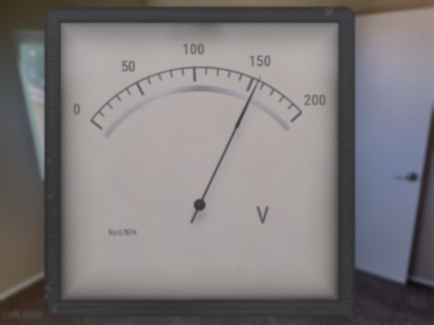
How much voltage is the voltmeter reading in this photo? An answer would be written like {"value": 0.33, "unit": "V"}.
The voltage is {"value": 155, "unit": "V"}
